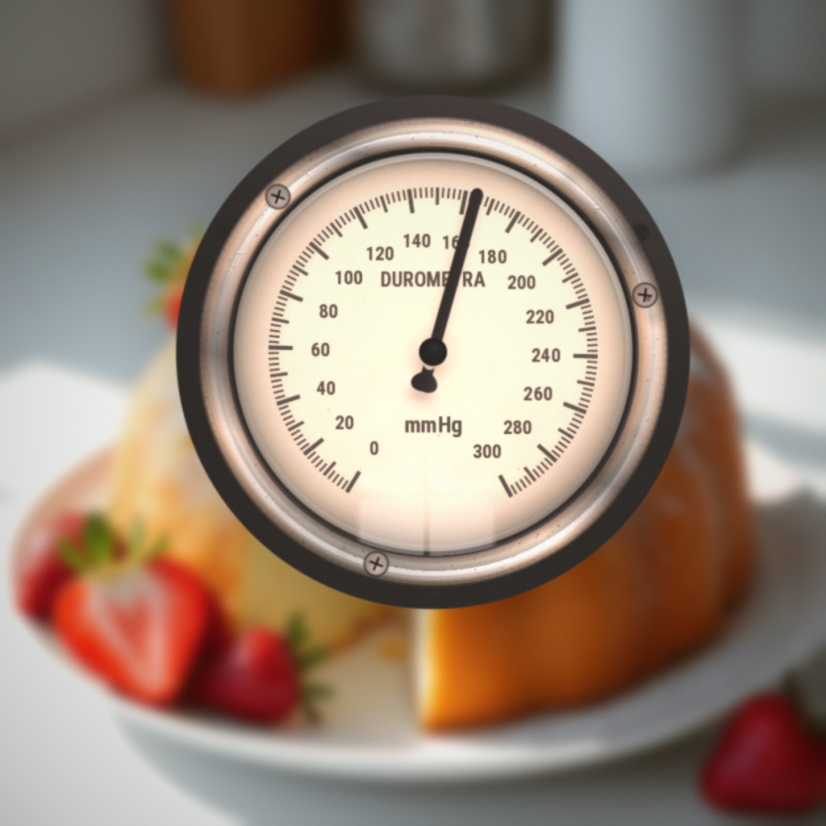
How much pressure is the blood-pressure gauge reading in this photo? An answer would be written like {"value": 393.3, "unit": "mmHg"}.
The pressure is {"value": 164, "unit": "mmHg"}
